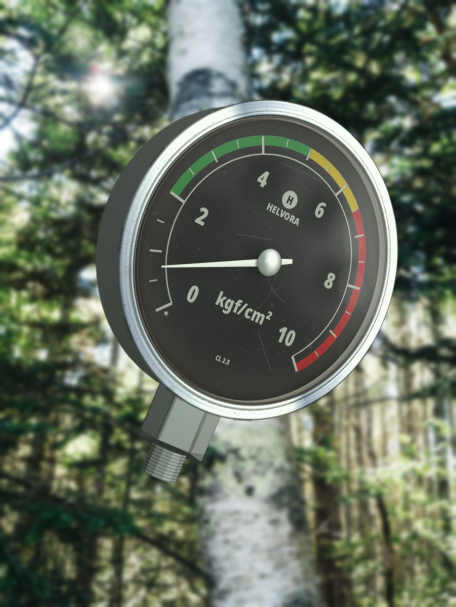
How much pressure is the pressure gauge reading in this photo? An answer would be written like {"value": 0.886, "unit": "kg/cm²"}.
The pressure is {"value": 0.75, "unit": "kg/cm²"}
